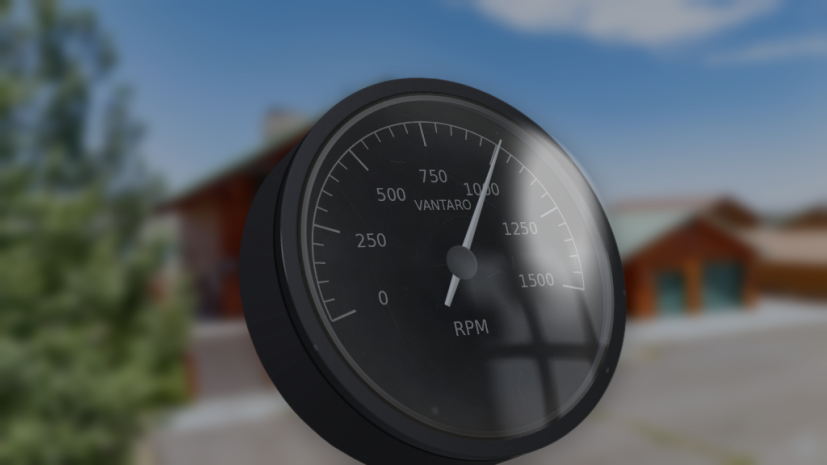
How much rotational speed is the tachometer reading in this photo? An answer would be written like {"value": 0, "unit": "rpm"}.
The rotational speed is {"value": 1000, "unit": "rpm"}
